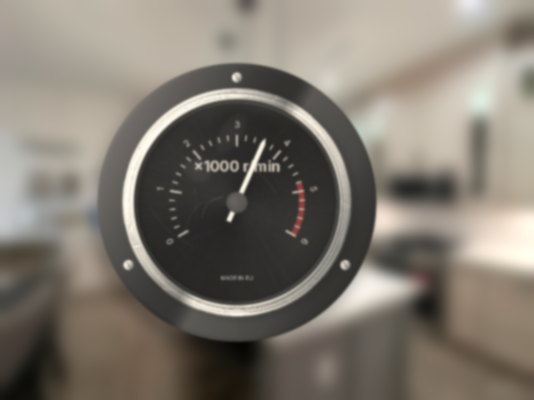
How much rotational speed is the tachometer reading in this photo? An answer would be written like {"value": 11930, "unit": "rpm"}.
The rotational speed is {"value": 3600, "unit": "rpm"}
